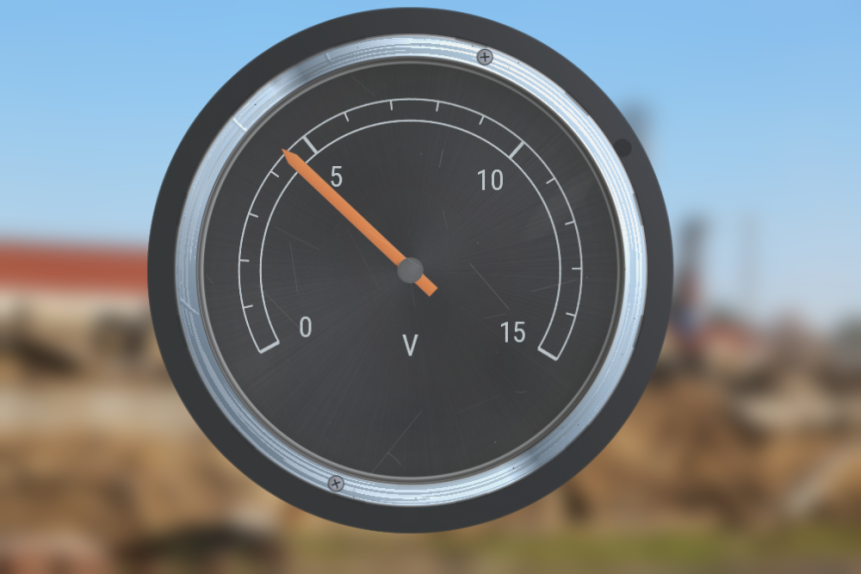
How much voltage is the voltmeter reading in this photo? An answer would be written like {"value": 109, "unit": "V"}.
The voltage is {"value": 4.5, "unit": "V"}
